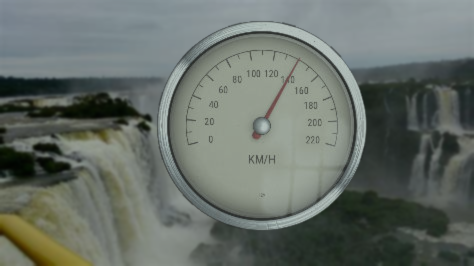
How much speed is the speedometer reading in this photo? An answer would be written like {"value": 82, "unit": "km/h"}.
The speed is {"value": 140, "unit": "km/h"}
